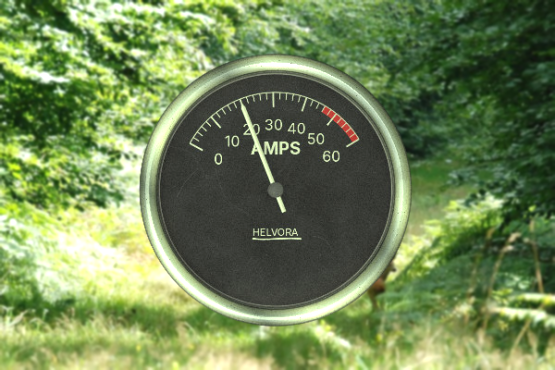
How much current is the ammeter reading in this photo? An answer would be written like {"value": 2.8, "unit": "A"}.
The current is {"value": 20, "unit": "A"}
